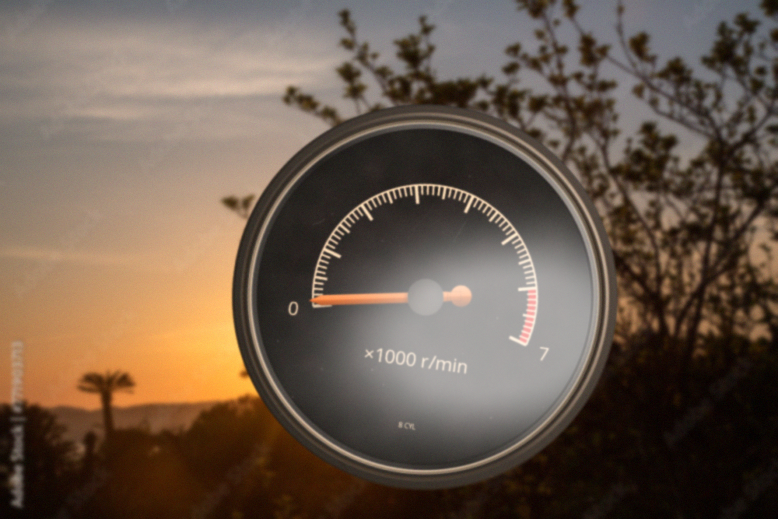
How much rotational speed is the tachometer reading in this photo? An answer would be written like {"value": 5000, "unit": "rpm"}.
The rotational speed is {"value": 100, "unit": "rpm"}
